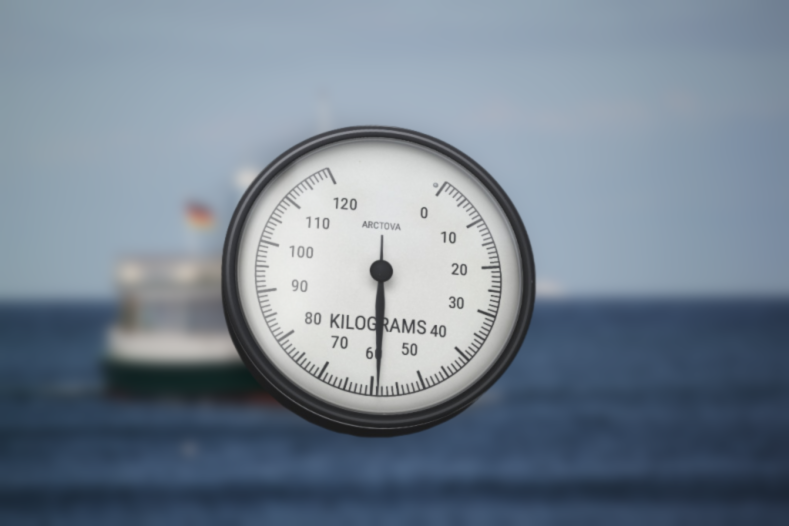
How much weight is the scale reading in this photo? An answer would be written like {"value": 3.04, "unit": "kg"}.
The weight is {"value": 59, "unit": "kg"}
